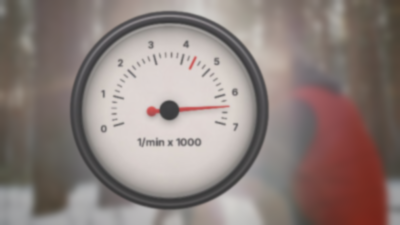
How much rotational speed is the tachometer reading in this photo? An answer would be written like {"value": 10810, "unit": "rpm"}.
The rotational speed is {"value": 6400, "unit": "rpm"}
